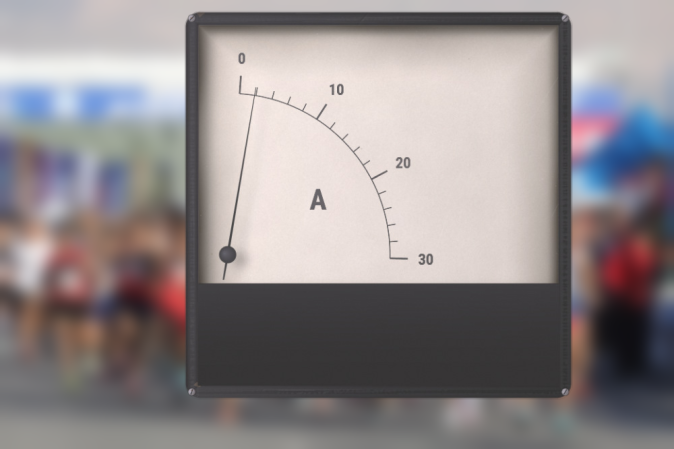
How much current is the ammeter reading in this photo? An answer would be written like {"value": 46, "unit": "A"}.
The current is {"value": 2, "unit": "A"}
